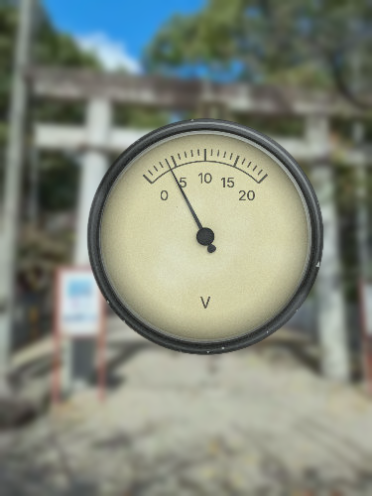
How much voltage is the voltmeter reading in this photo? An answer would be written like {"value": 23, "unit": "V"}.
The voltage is {"value": 4, "unit": "V"}
